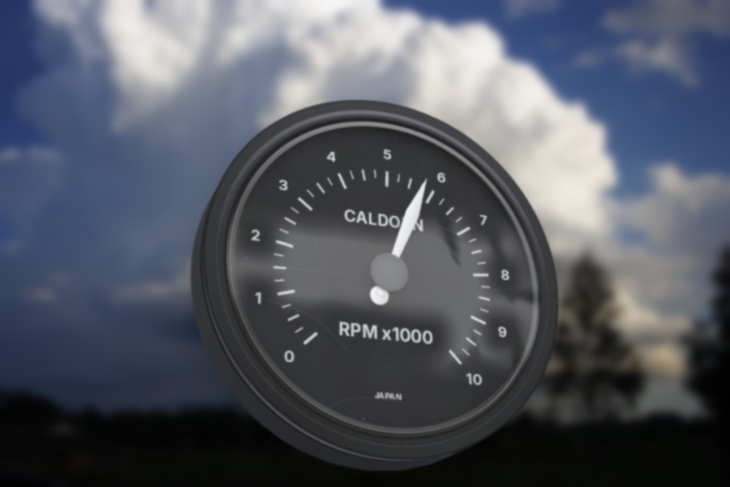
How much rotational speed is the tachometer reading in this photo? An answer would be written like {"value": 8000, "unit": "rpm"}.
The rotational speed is {"value": 5750, "unit": "rpm"}
